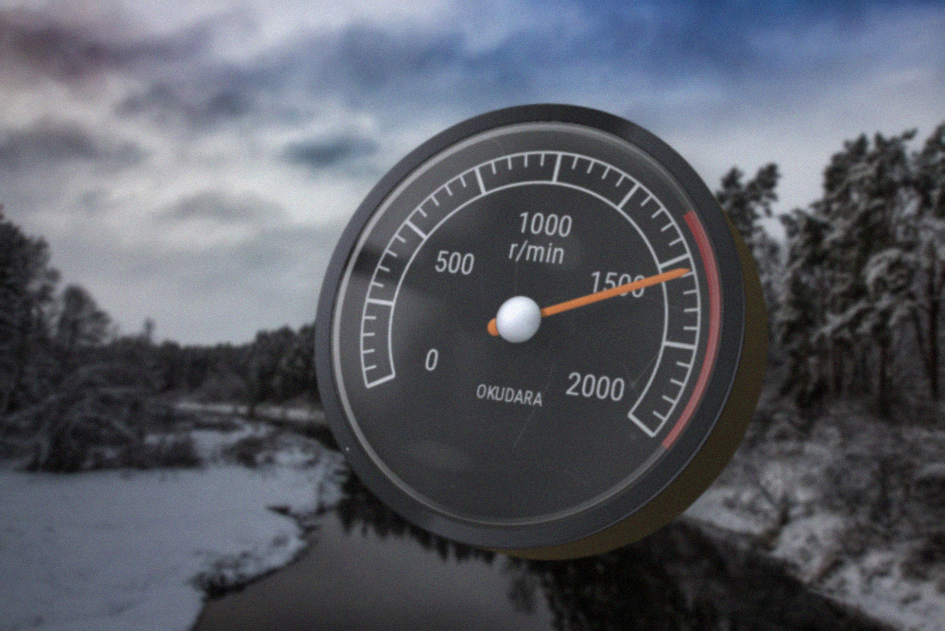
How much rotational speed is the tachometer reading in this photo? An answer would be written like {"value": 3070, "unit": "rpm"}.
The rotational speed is {"value": 1550, "unit": "rpm"}
